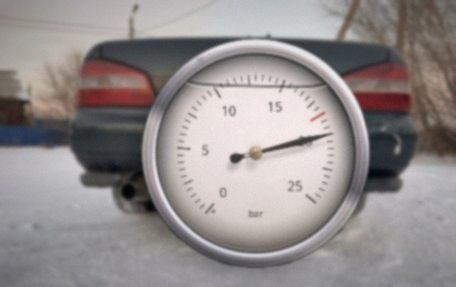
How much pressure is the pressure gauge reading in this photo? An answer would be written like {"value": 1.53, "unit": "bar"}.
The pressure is {"value": 20, "unit": "bar"}
